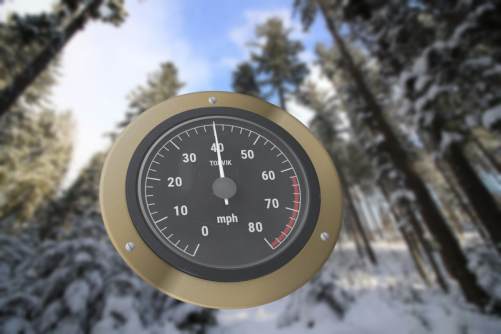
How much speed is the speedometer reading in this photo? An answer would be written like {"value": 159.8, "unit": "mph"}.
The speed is {"value": 40, "unit": "mph"}
